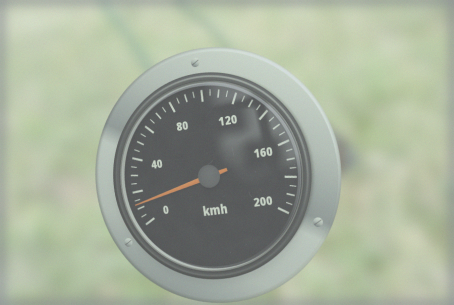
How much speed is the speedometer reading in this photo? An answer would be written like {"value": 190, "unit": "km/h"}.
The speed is {"value": 12.5, "unit": "km/h"}
